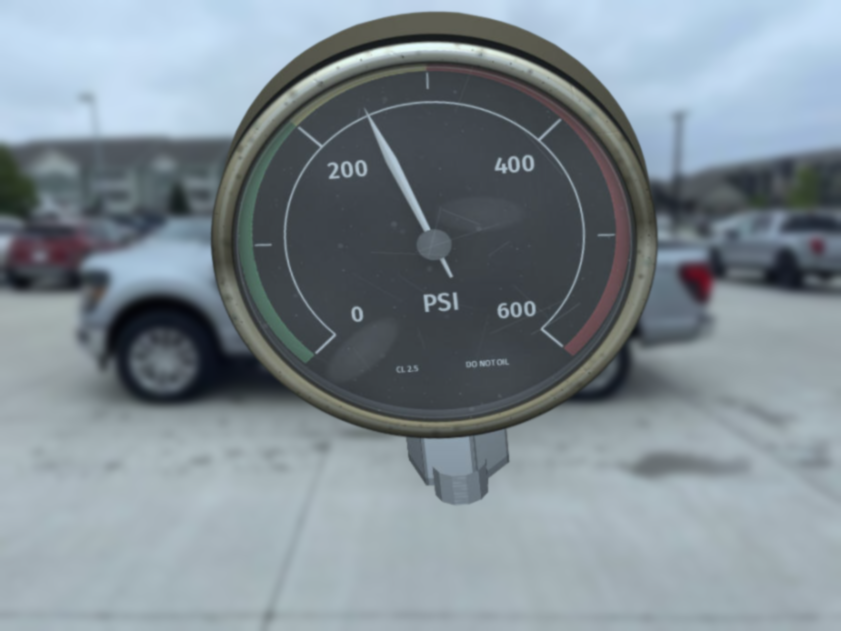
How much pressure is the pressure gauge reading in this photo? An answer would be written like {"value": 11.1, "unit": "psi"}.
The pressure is {"value": 250, "unit": "psi"}
